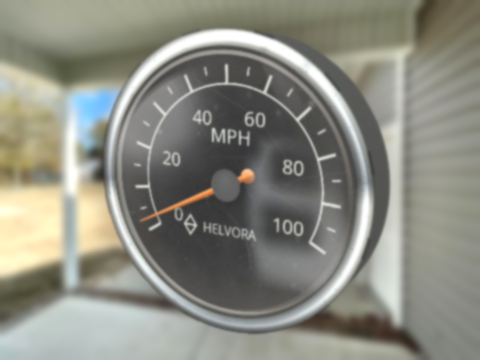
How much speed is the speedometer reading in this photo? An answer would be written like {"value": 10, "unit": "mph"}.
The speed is {"value": 2.5, "unit": "mph"}
